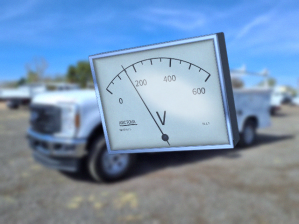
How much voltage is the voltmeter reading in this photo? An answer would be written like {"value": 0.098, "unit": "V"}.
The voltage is {"value": 150, "unit": "V"}
